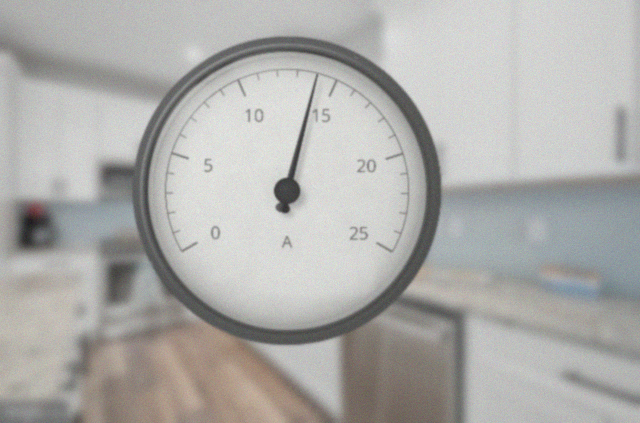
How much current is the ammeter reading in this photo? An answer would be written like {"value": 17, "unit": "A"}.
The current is {"value": 14, "unit": "A"}
